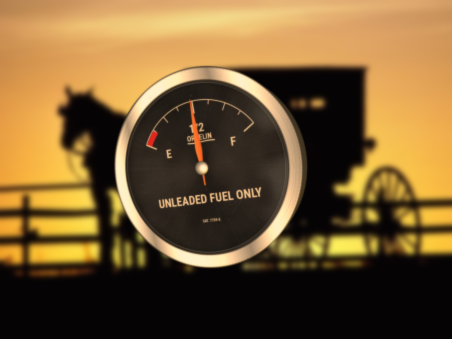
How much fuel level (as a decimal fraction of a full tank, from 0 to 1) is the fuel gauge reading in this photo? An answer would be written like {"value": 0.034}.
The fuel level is {"value": 0.5}
